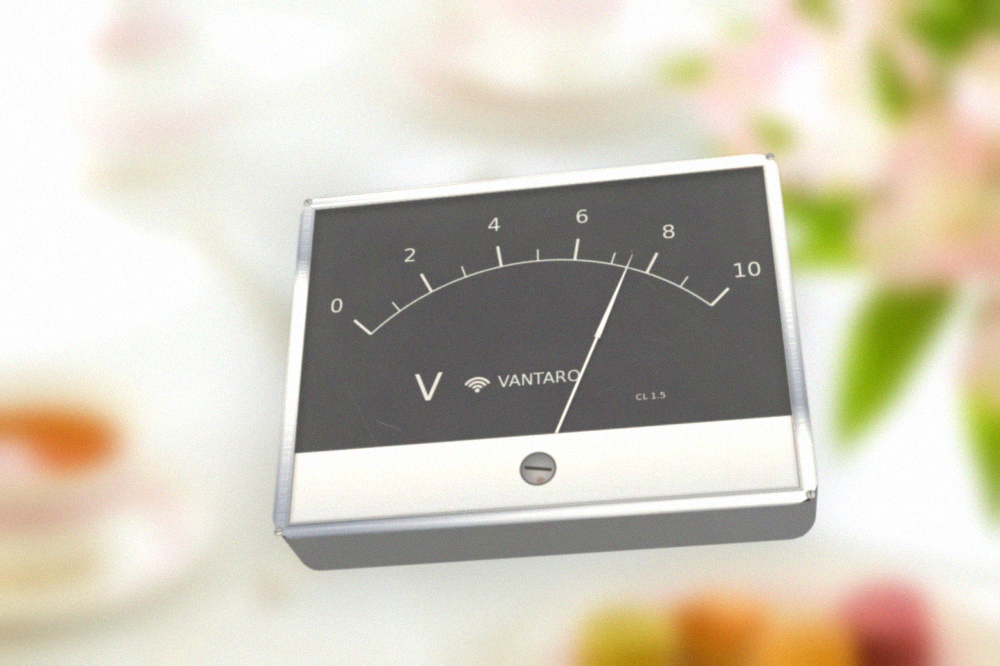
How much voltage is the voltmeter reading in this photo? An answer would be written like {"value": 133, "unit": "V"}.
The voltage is {"value": 7.5, "unit": "V"}
